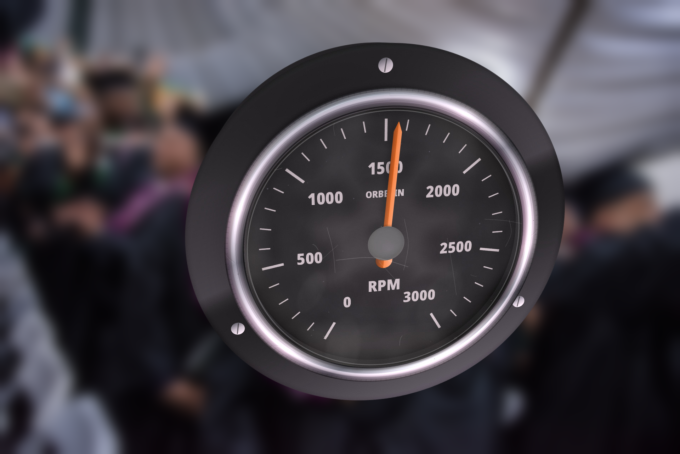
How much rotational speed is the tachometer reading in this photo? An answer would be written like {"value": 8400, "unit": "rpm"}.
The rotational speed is {"value": 1550, "unit": "rpm"}
